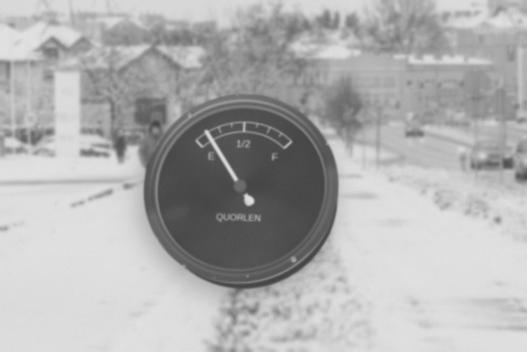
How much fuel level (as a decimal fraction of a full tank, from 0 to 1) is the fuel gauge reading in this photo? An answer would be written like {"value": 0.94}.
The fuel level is {"value": 0.125}
